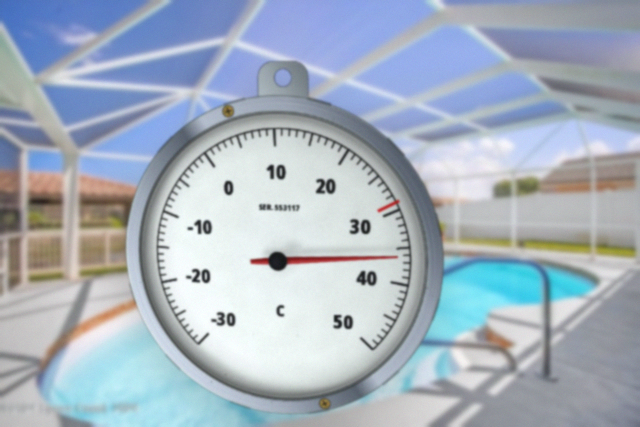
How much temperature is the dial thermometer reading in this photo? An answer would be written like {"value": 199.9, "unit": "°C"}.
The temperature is {"value": 36, "unit": "°C"}
